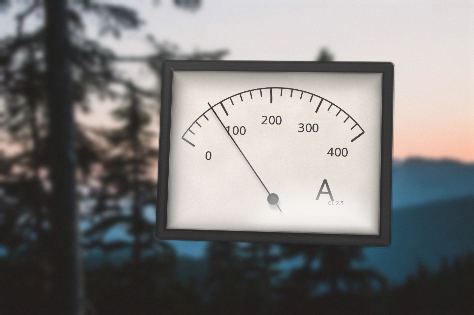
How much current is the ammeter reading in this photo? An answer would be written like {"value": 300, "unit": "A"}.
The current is {"value": 80, "unit": "A"}
